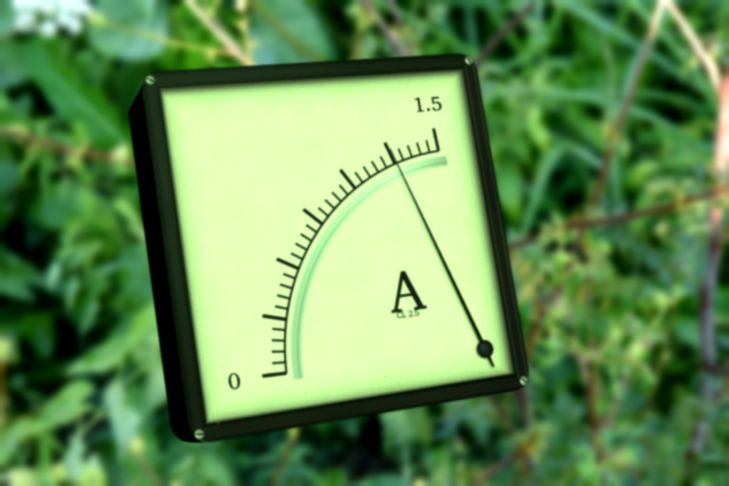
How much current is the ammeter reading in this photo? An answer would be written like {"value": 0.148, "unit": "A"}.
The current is {"value": 1.25, "unit": "A"}
